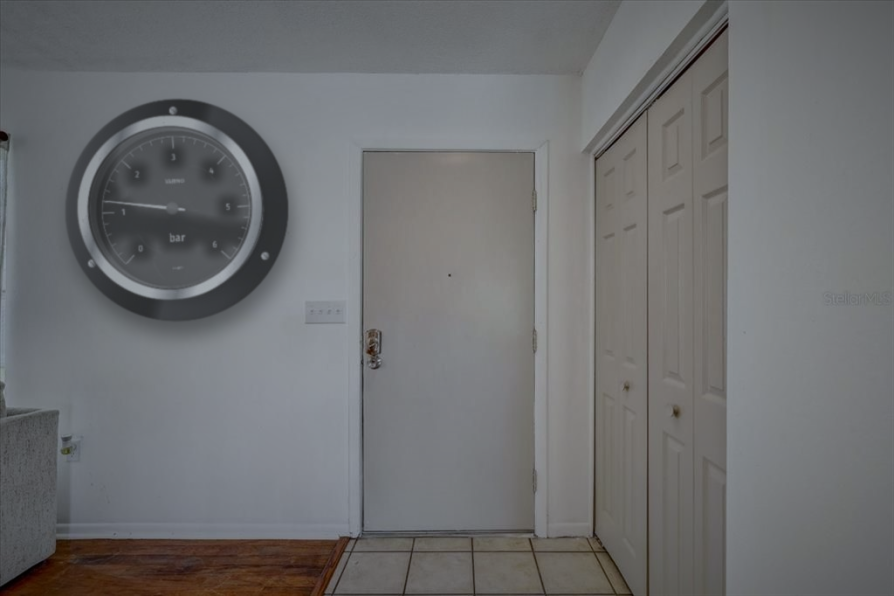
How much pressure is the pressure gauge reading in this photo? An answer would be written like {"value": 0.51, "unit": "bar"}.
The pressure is {"value": 1.2, "unit": "bar"}
